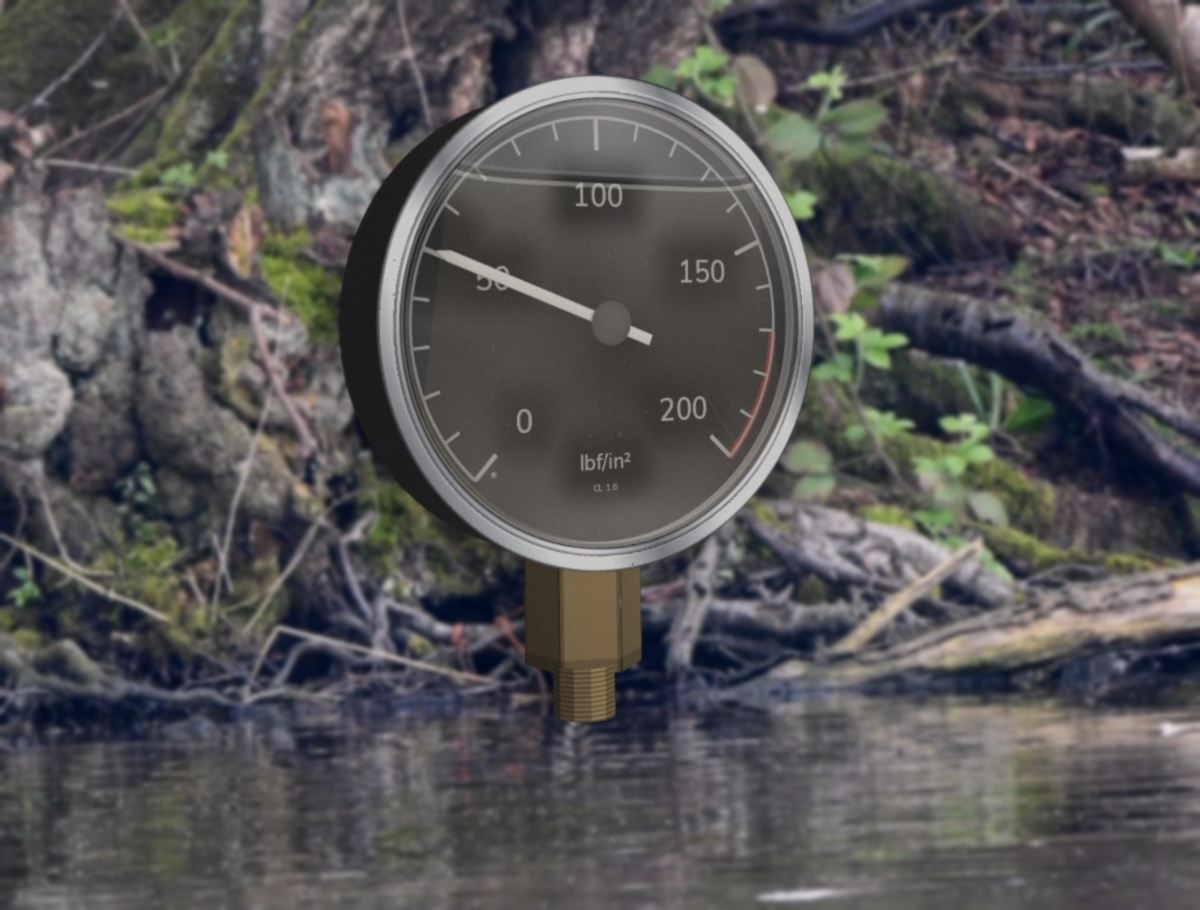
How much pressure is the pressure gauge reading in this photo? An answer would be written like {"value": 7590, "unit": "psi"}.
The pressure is {"value": 50, "unit": "psi"}
